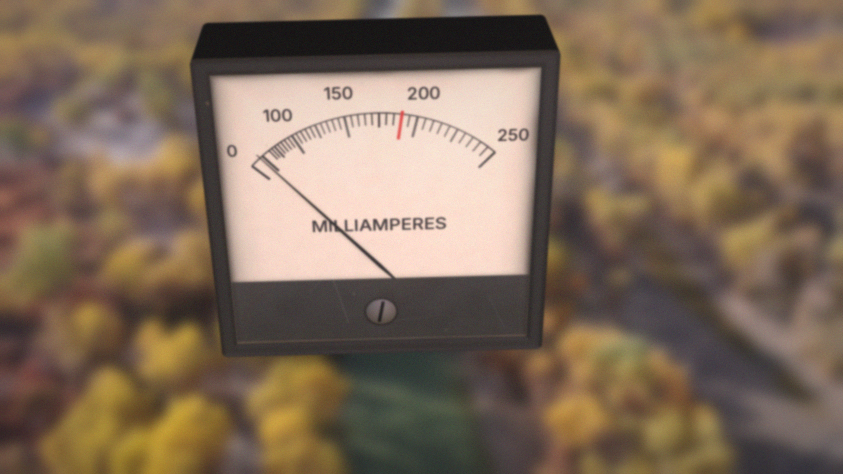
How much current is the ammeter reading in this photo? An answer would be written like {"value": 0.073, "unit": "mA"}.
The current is {"value": 50, "unit": "mA"}
